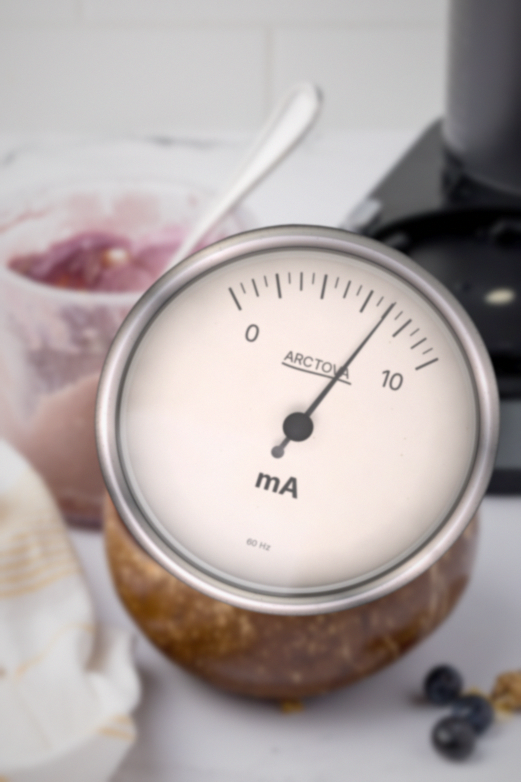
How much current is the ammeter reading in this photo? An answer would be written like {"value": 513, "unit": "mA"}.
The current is {"value": 7, "unit": "mA"}
